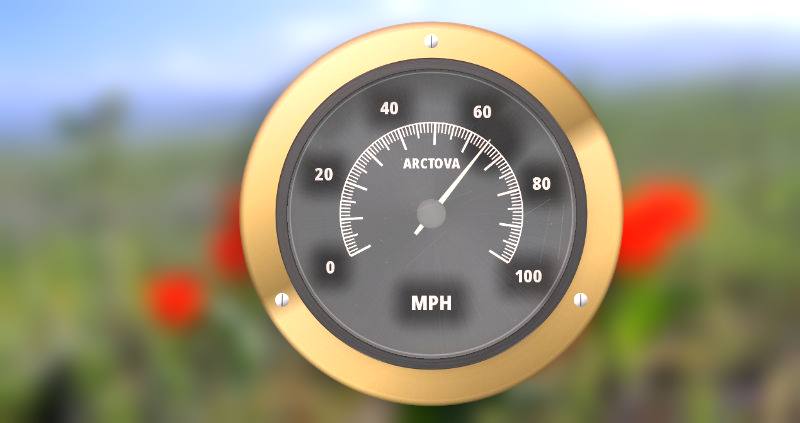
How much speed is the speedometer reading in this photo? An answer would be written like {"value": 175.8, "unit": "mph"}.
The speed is {"value": 65, "unit": "mph"}
